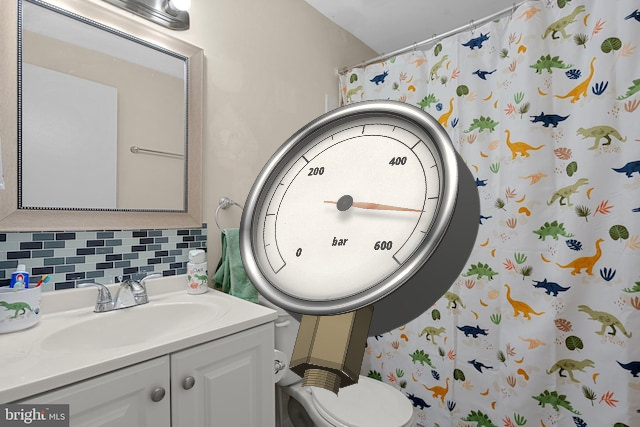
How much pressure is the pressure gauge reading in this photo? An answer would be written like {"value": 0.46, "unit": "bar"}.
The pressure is {"value": 525, "unit": "bar"}
